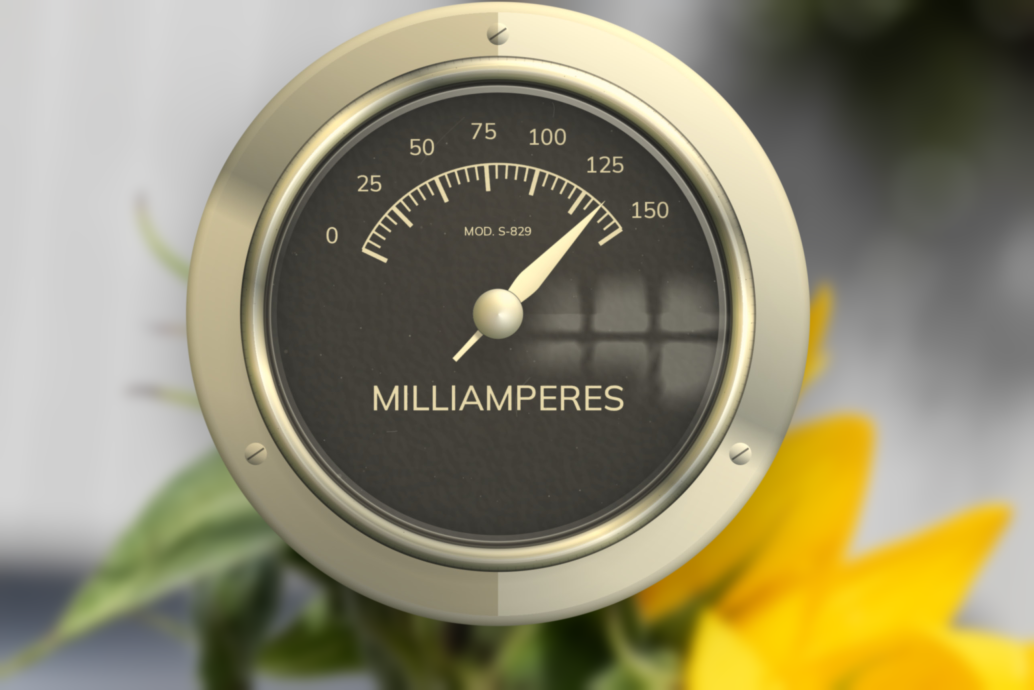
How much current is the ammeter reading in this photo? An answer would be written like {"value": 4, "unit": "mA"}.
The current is {"value": 135, "unit": "mA"}
